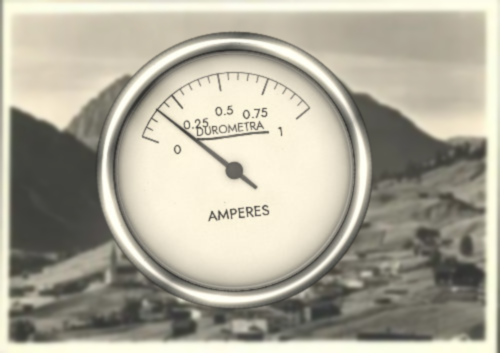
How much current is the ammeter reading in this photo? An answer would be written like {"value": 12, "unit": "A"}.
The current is {"value": 0.15, "unit": "A"}
